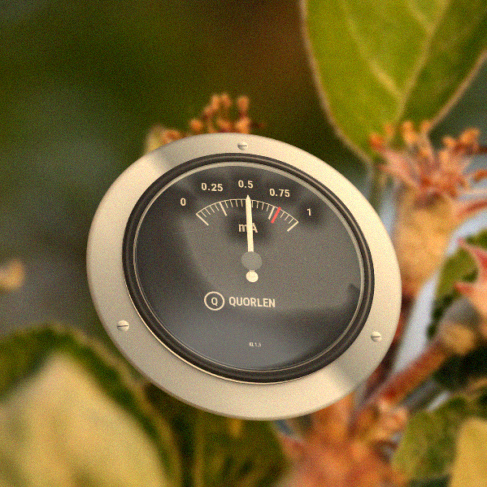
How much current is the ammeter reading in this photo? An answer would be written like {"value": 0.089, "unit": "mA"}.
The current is {"value": 0.5, "unit": "mA"}
